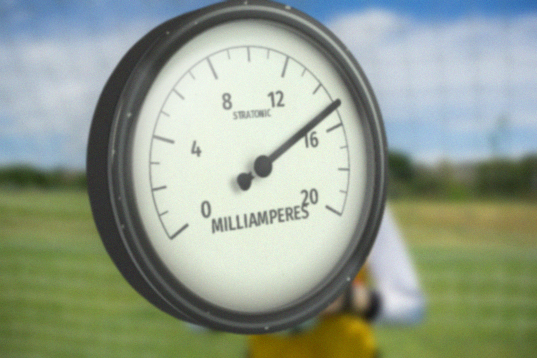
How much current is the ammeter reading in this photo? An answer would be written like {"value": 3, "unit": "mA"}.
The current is {"value": 15, "unit": "mA"}
